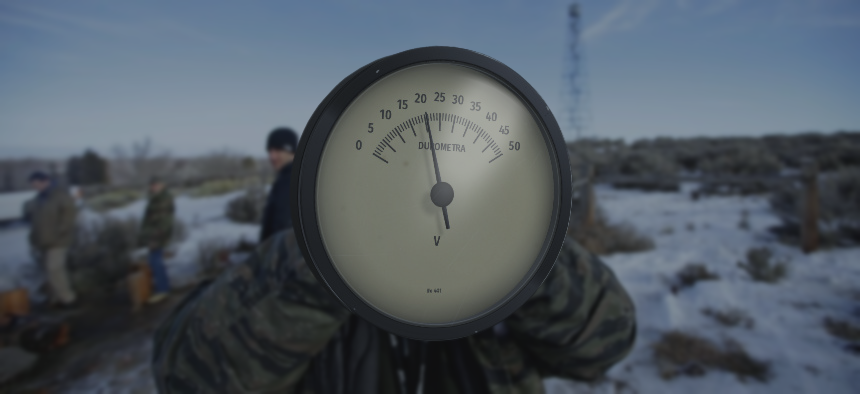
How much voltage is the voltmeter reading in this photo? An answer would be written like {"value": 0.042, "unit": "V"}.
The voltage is {"value": 20, "unit": "V"}
